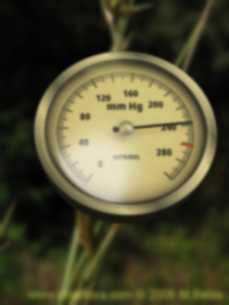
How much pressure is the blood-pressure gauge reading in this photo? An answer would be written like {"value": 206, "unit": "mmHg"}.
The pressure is {"value": 240, "unit": "mmHg"}
